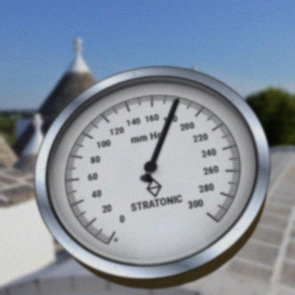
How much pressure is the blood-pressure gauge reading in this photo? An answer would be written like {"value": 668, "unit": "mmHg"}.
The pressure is {"value": 180, "unit": "mmHg"}
